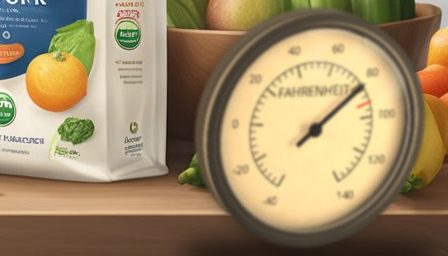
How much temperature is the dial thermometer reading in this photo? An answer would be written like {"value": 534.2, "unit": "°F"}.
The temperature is {"value": 80, "unit": "°F"}
